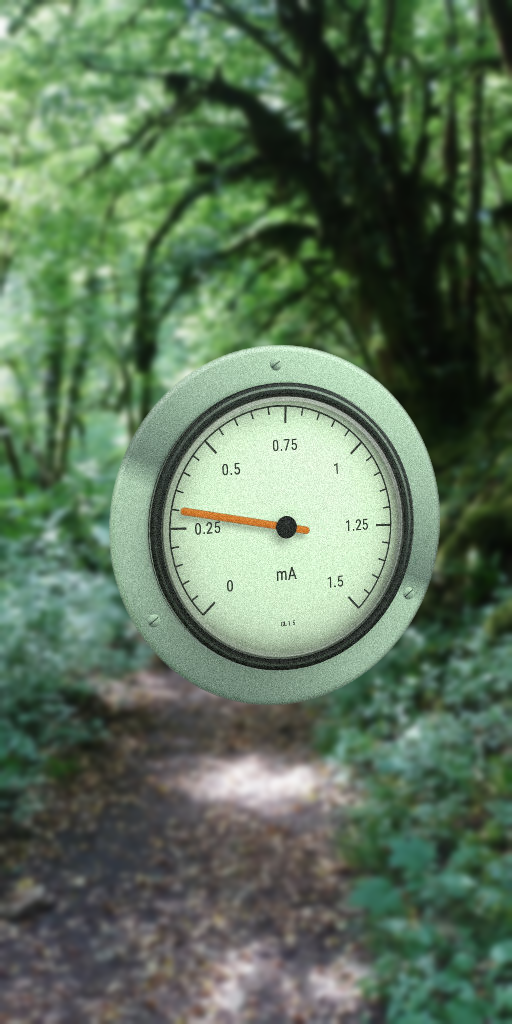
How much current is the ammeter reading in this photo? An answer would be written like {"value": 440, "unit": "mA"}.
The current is {"value": 0.3, "unit": "mA"}
